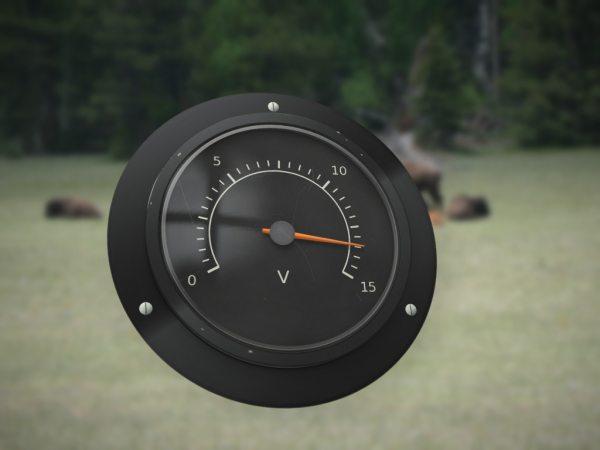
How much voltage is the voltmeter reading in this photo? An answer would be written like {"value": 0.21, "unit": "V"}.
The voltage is {"value": 13.5, "unit": "V"}
